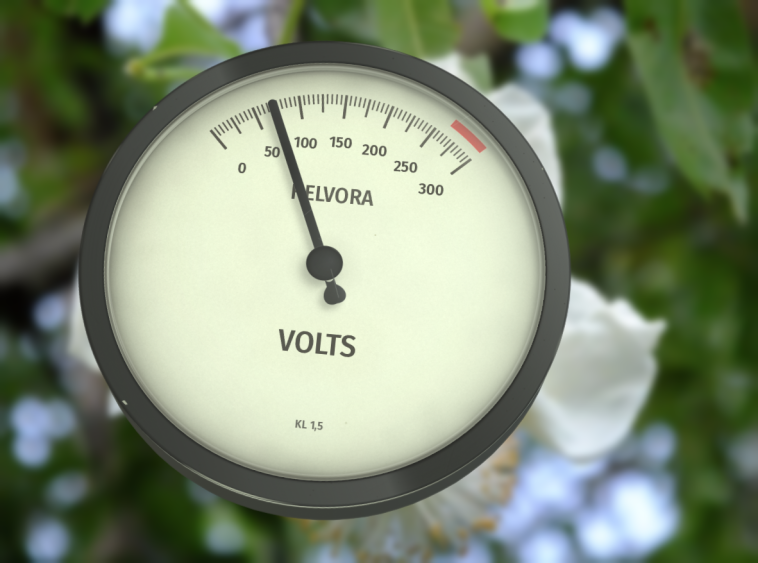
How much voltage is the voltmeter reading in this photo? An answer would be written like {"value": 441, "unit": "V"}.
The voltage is {"value": 70, "unit": "V"}
